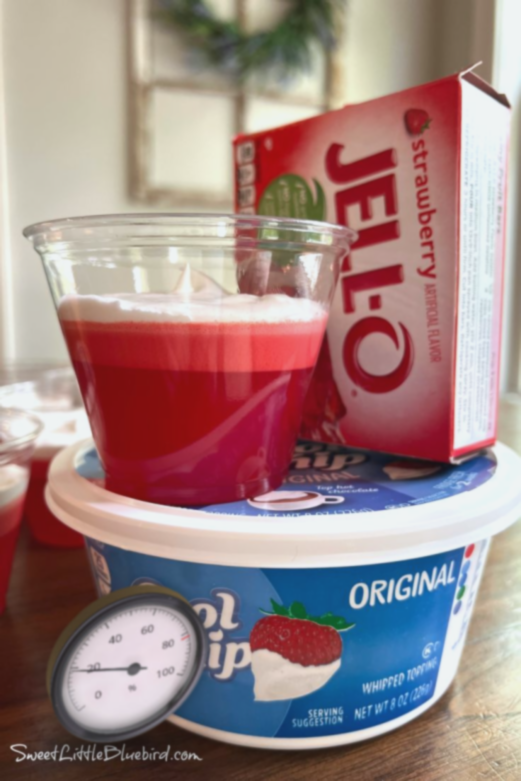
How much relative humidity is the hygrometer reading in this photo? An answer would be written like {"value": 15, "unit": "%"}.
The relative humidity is {"value": 20, "unit": "%"}
